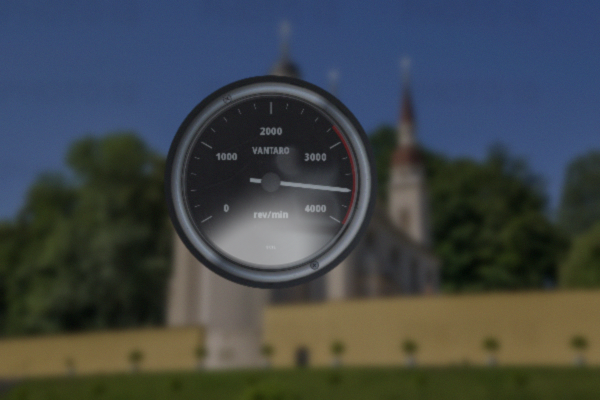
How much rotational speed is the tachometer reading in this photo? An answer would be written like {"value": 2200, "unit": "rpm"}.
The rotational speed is {"value": 3600, "unit": "rpm"}
